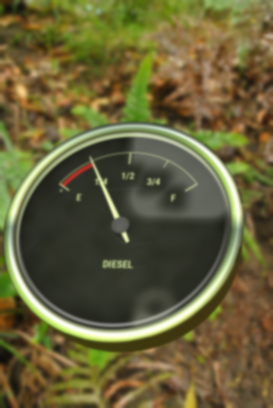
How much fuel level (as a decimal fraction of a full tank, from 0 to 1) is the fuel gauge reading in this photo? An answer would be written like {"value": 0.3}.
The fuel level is {"value": 0.25}
